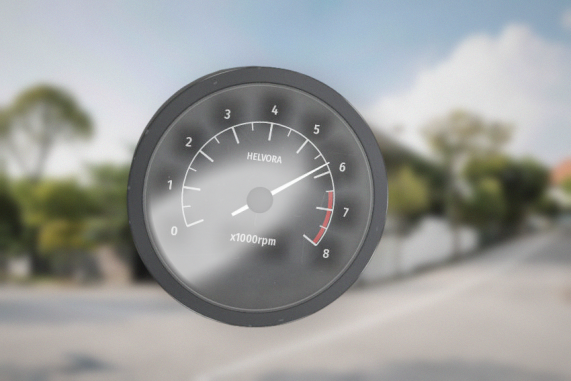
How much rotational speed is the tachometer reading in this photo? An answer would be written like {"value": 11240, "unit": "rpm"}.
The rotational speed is {"value": 5750, "unit": "rpm"}
